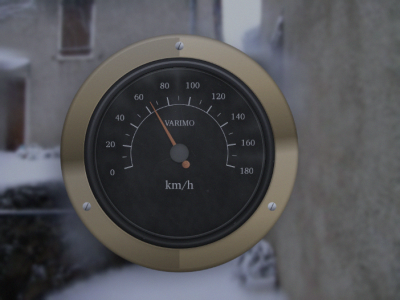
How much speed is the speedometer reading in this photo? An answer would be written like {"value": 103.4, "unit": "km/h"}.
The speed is {"value": 65, "unit": "km/h"}
